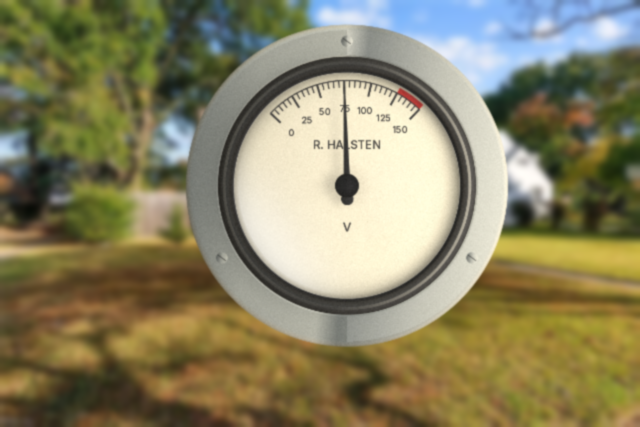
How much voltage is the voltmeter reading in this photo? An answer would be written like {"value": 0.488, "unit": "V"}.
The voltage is {"value": 75, "unit": "V"}
